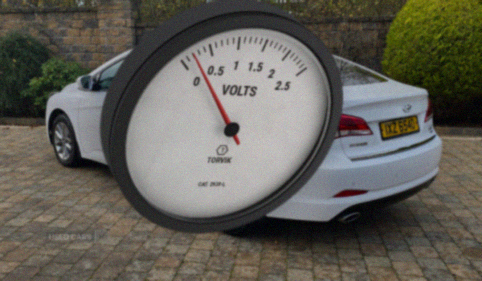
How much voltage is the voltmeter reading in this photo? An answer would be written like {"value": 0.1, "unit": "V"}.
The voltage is {"value": 0.2, "unit": "V"}
